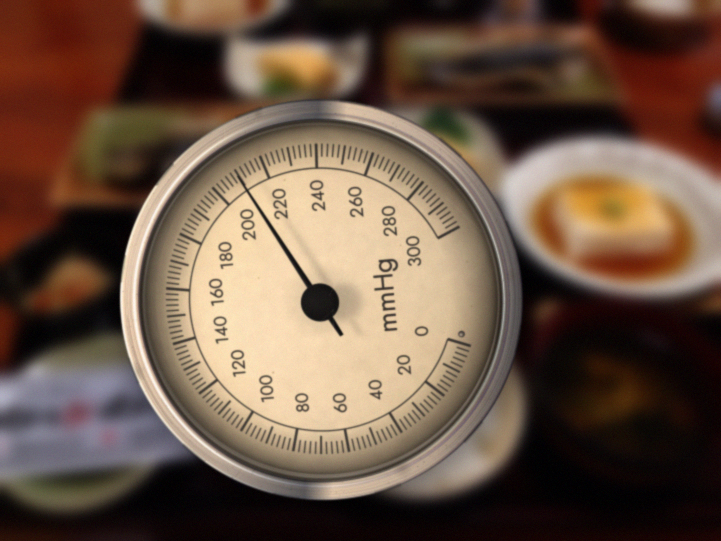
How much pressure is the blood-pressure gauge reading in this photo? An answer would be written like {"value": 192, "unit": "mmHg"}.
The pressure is {"value": 210, "unit": "mmHg"}
